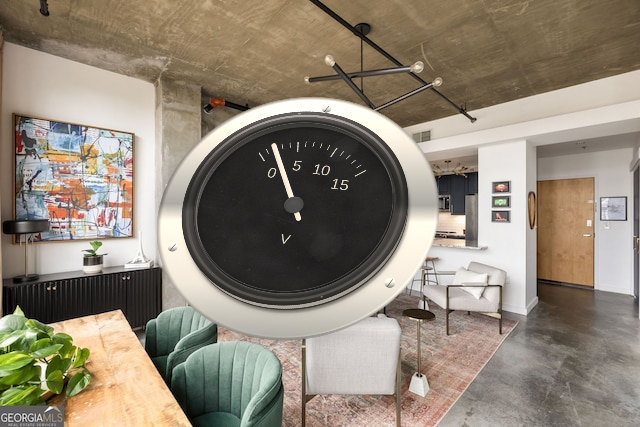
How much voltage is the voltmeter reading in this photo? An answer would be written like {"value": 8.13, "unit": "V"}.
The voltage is {"value": 2, "unit": "V"}
